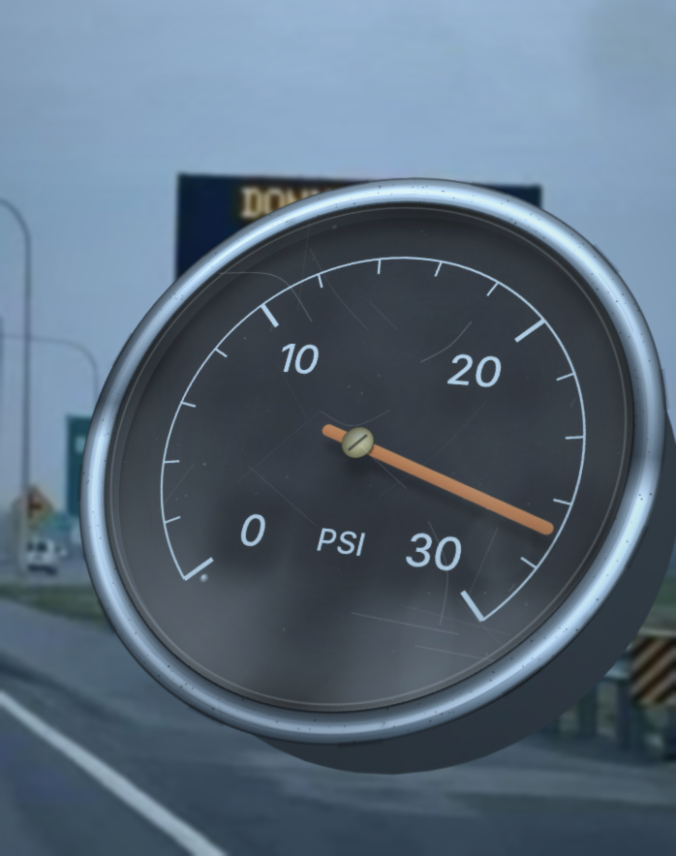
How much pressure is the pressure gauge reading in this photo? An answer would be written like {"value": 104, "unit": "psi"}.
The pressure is {"value": 27, "unit": "psi"}
